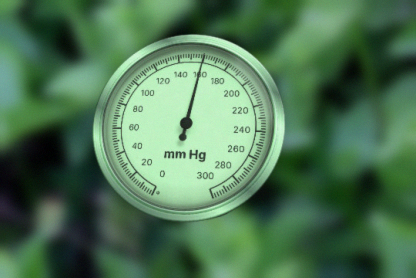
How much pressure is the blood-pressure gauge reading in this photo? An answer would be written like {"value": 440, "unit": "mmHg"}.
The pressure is {"value": 160, "unit": "mmHg"}
